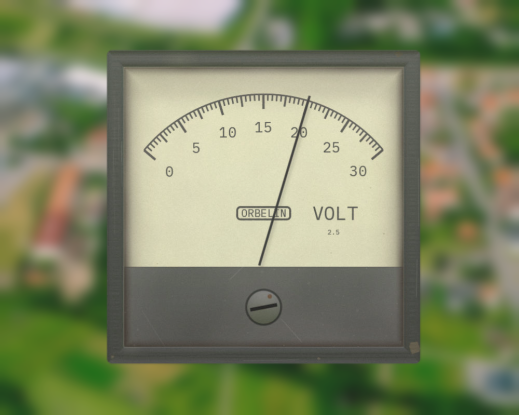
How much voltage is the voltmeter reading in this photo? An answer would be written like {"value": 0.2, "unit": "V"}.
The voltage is {"value": 20, "unit": "V"}
